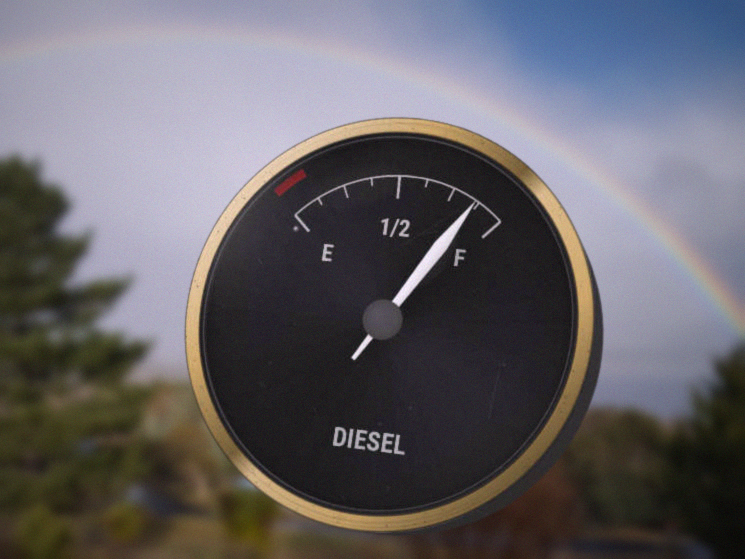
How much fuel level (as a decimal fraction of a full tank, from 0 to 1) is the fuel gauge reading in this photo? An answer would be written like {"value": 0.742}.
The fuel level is {"value": 0.875}
